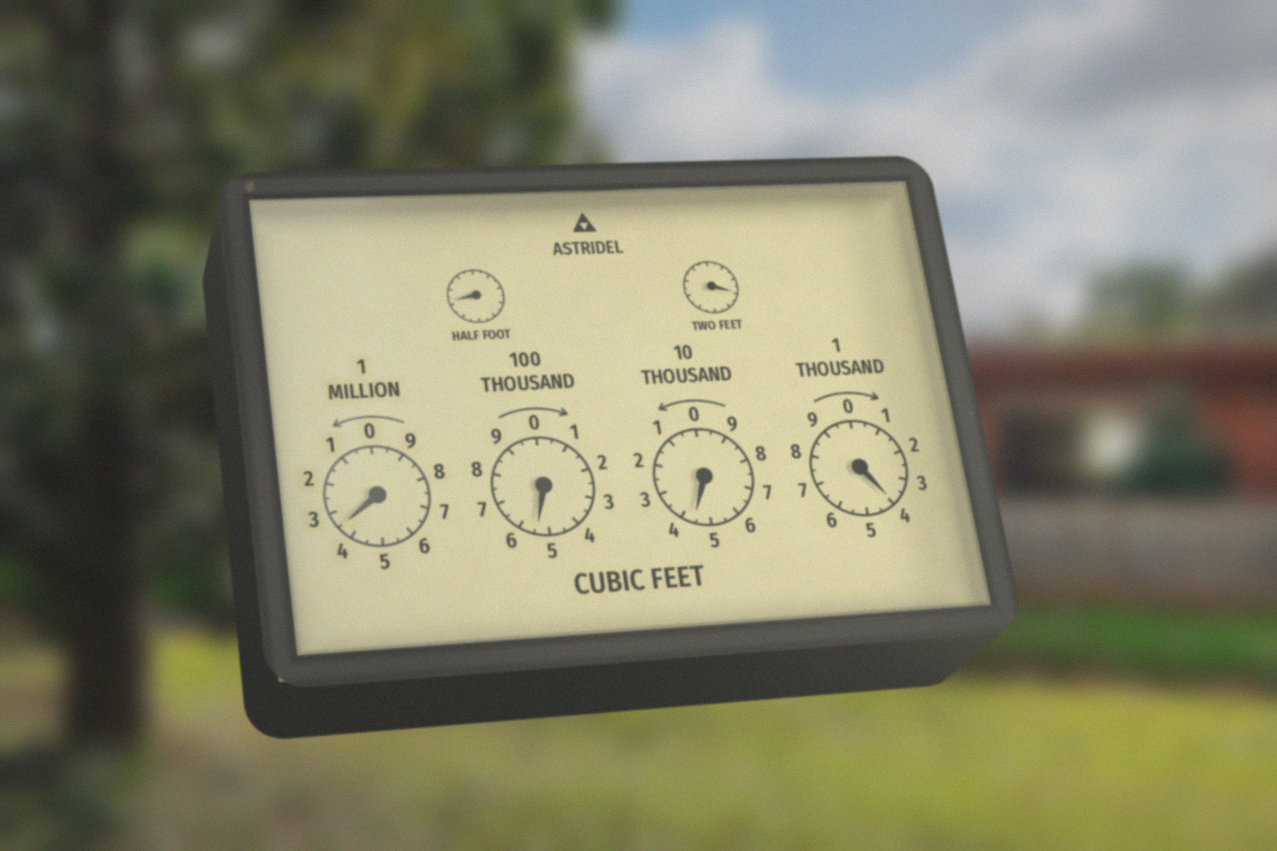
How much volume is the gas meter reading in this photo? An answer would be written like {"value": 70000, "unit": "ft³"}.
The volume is {"value": 354400, "unit": "ft³"}
